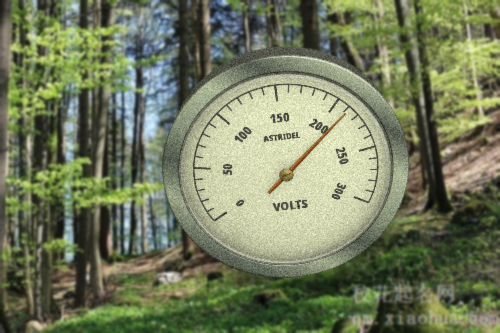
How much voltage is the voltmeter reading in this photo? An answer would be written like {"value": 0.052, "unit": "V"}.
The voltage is {"value": 210, "unit": "V"}
